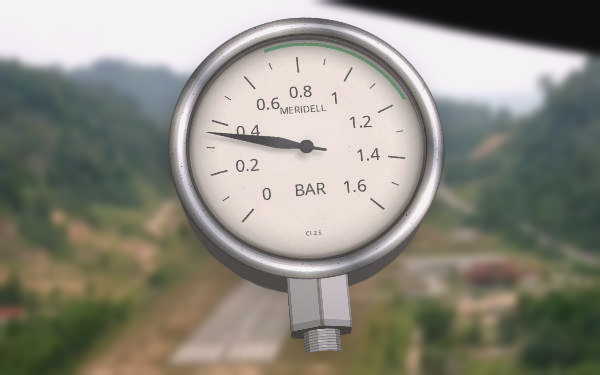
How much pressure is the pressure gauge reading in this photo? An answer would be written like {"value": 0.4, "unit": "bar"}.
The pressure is {"value": 0.35, "unit": "bar"}
